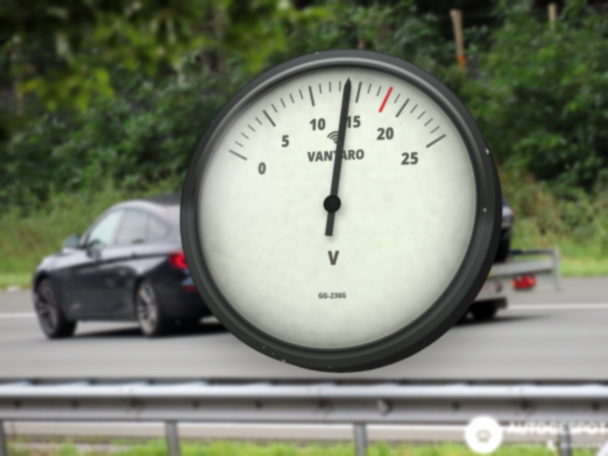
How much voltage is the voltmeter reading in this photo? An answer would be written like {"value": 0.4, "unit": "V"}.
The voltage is {"value": 14, "unit": "V"}
